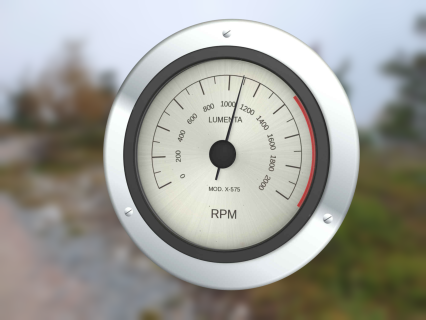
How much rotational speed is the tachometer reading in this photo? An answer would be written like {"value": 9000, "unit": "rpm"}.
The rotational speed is {"value": 1100, "unit": "rpm"}
